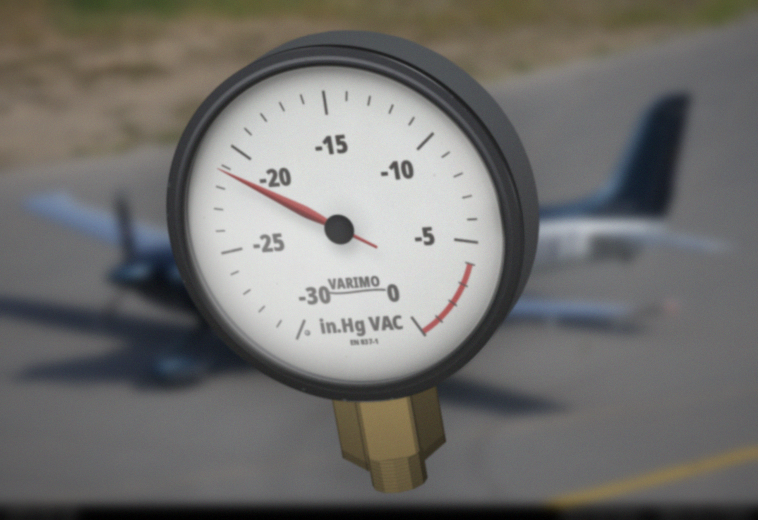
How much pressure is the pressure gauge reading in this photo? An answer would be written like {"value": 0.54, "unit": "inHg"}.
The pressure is {"value": -21, "unit": "inHg"}
